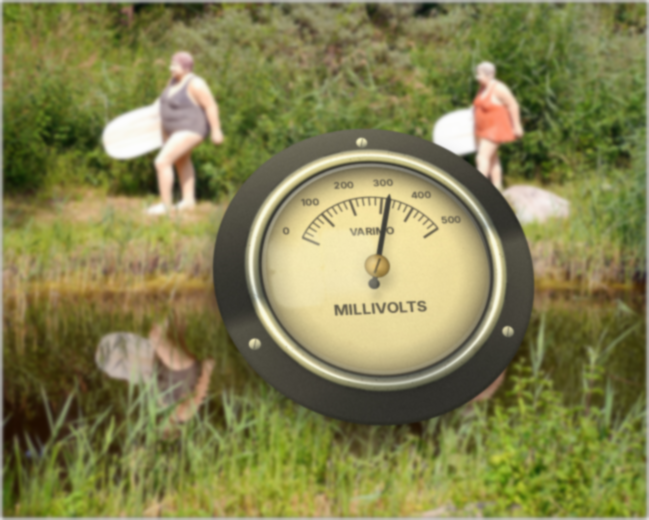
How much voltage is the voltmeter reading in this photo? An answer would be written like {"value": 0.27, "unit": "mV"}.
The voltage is {"value": 320, "unit": "mV"}
